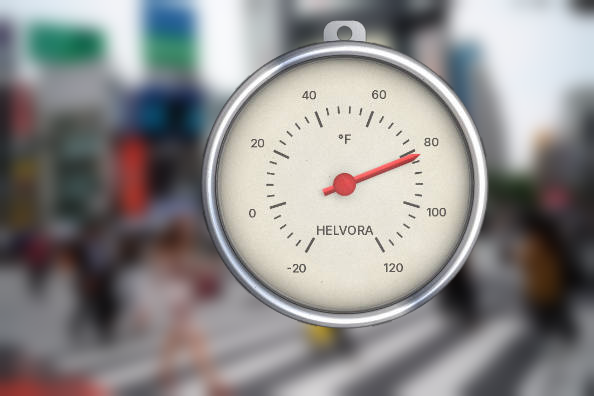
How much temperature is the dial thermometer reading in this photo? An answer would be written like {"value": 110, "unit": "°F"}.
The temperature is {"value": 82, "unit": "°F"}
